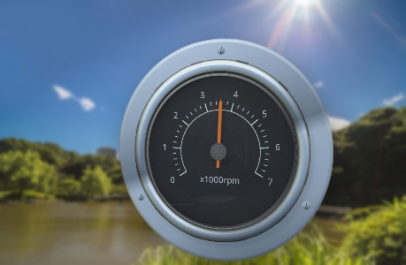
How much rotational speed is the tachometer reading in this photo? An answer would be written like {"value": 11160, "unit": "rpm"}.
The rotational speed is {"value": 3600, "unit": "rpm"}
